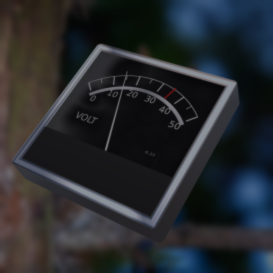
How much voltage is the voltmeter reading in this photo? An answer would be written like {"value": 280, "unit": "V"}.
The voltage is {"value": 15, "unit": "V"}
